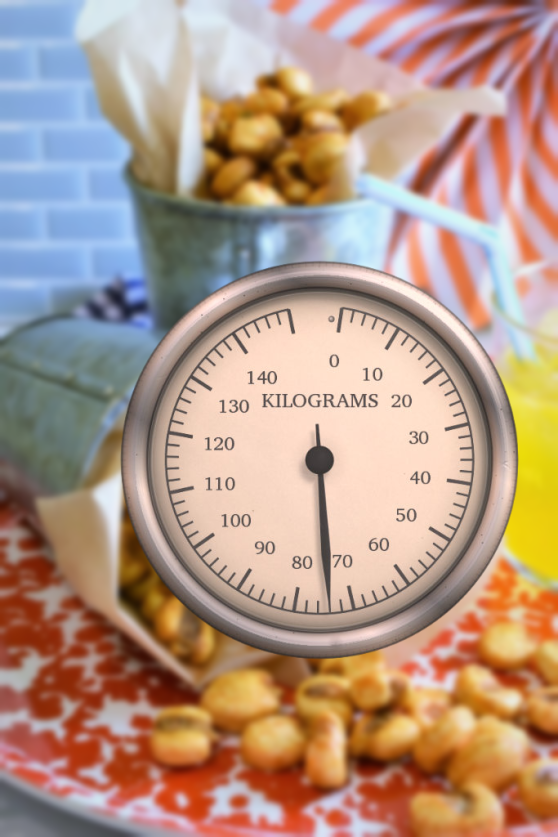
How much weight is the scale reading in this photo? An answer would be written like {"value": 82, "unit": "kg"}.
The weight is {"value": 74, "unit": "kg"}
